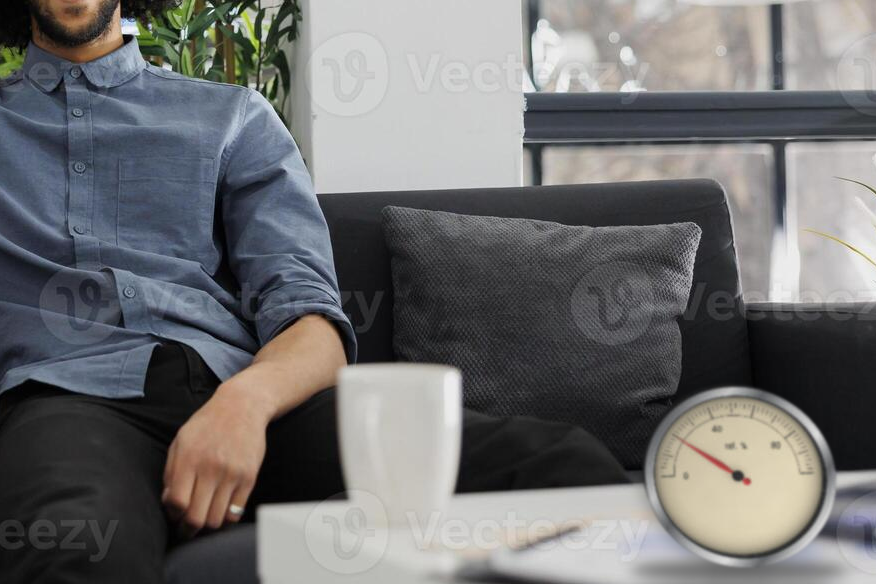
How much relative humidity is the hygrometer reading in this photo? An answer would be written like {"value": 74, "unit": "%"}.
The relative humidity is {"value": 20, "unit": "%"}
